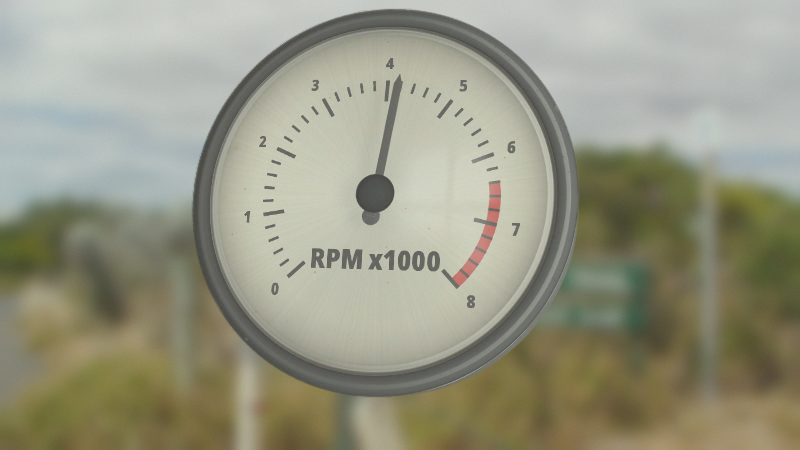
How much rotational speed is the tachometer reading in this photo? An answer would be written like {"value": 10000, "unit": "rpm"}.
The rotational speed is {"value": 4200, "unit": "rpm"}
